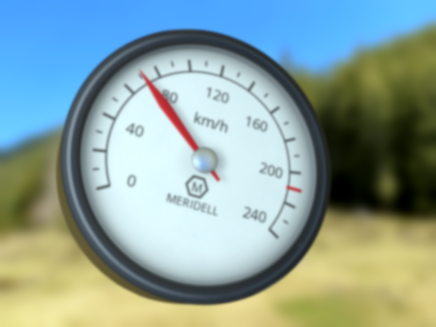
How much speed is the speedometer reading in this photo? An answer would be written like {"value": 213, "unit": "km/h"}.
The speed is {"value": 70, "unit": "km/h"}
